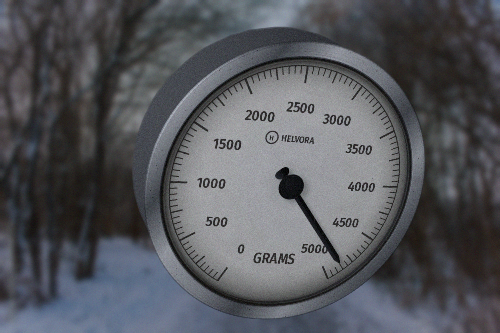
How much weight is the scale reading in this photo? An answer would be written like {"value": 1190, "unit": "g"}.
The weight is {"value": 4850, "unit": "g"}
